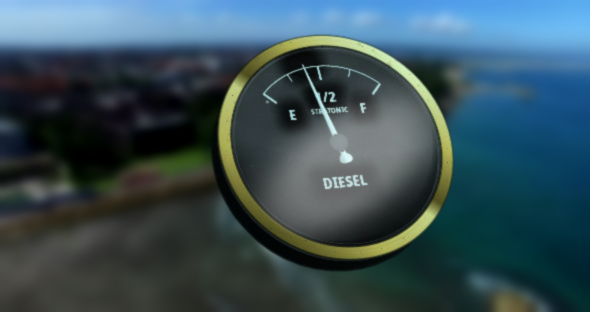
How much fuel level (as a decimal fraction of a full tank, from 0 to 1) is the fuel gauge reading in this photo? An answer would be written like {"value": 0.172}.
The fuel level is {"value": 0.375}
